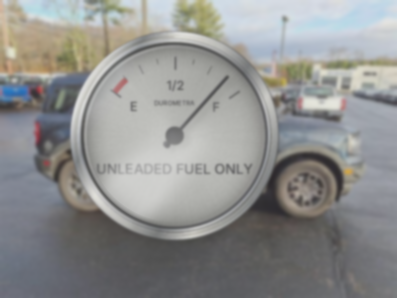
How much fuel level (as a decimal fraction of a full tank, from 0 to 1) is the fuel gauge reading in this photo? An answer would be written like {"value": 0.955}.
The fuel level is {"value": 0.875}
